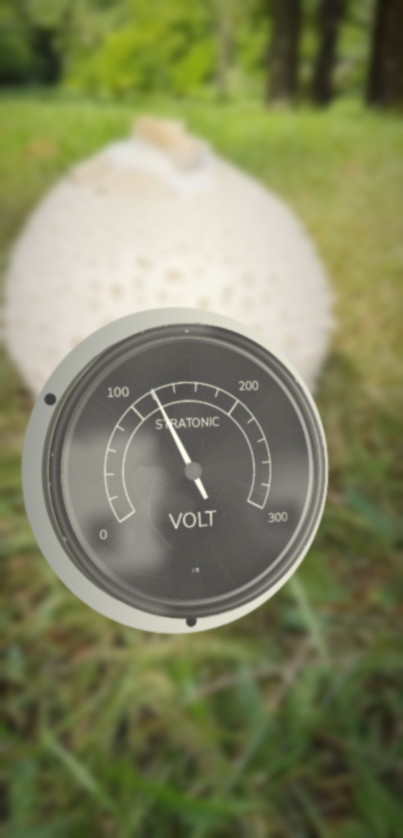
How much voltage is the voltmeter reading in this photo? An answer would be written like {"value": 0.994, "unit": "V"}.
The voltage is {"value": 120, "unit": "V"}
